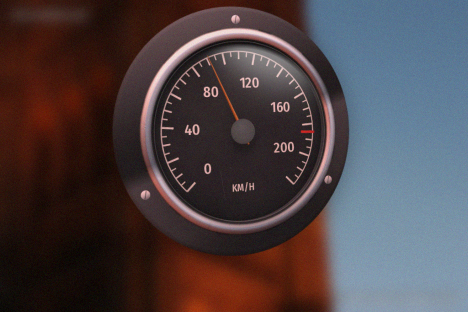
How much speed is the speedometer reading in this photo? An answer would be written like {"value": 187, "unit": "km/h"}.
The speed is {"value": 90, "unit": "km/h"}
